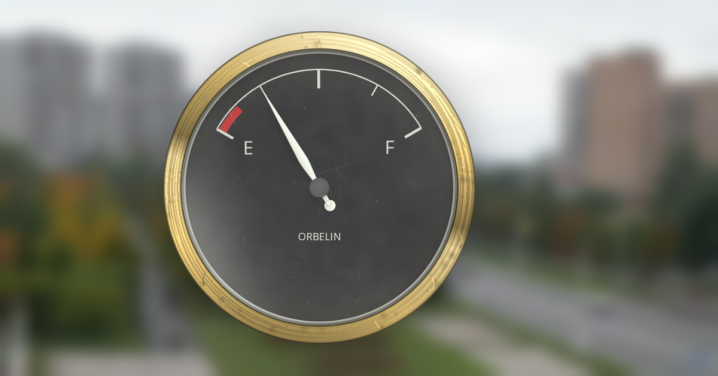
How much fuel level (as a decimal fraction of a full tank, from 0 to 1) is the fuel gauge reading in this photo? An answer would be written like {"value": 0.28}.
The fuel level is {"value": 0.25}
